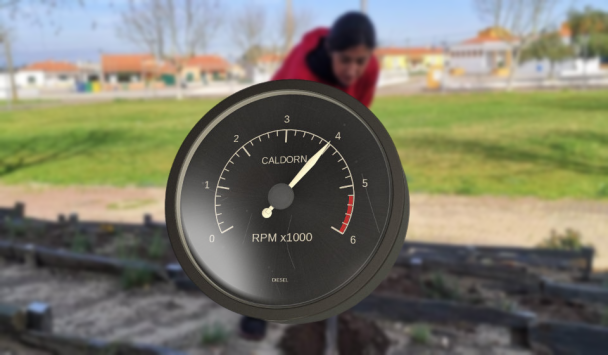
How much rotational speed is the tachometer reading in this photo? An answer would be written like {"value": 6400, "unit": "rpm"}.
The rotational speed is {"value": 4000, "unit": "rpm"}
